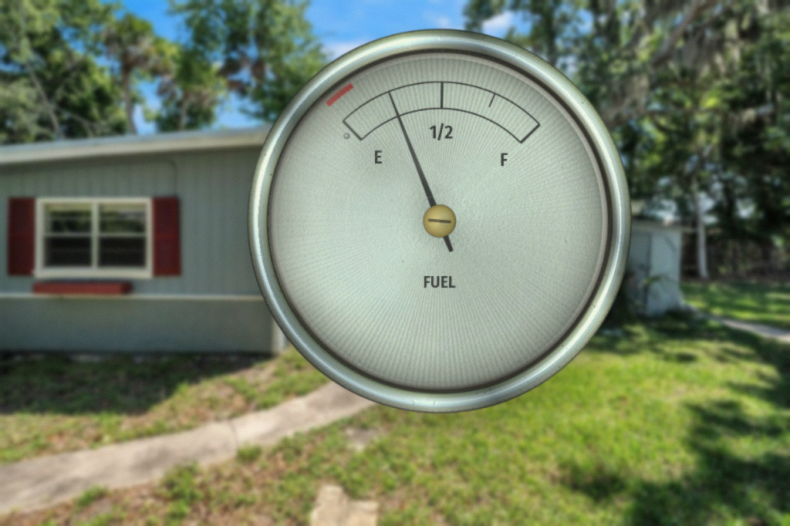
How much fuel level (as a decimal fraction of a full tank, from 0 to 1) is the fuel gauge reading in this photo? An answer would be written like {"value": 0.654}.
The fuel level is {"value": 0.25}
